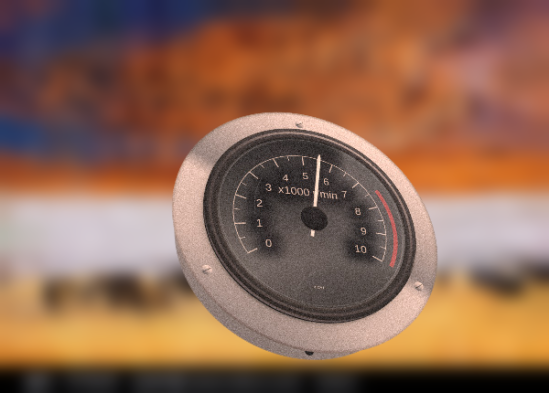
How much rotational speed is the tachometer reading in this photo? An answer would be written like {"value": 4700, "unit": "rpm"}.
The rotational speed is {"value": 5500, "unit": "rpm"}
